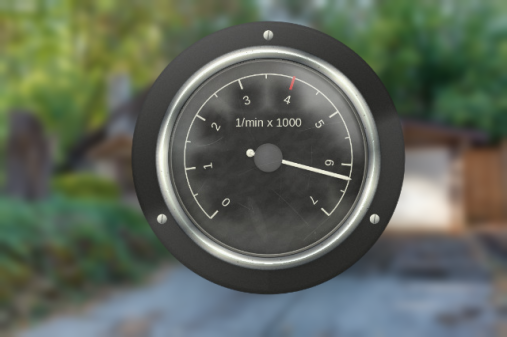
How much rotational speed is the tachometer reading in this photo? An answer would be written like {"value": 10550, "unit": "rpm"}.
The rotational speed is {"value": 6250, "unit": "rpm"}
